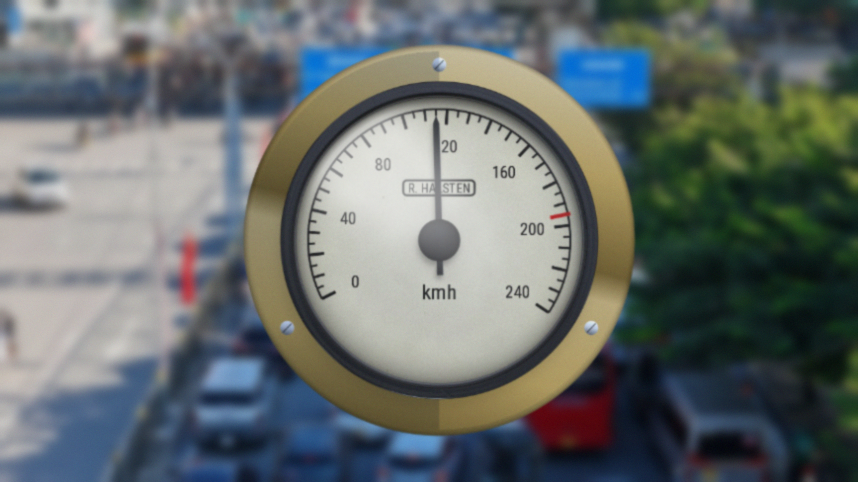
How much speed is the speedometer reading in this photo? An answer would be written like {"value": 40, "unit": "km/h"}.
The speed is {"value": 115, "unit": "km/h"}
